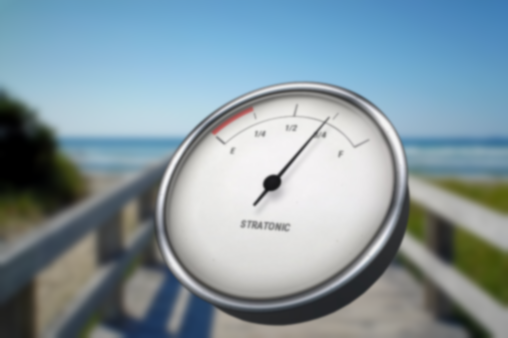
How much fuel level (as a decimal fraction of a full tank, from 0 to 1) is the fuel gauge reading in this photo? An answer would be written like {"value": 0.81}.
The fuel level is {"value": 0.75}
